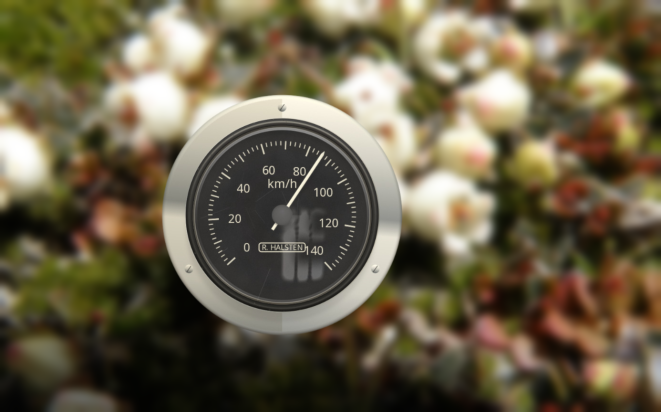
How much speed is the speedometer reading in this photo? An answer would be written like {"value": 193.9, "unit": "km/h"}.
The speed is {"value": 86, "unit": "km/h"}
